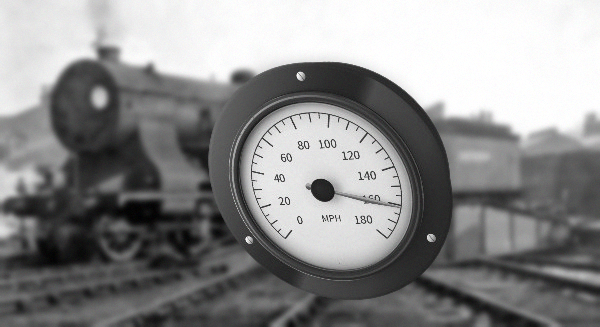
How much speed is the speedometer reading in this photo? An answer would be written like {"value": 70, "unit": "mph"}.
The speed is {"value": 160, "unit": "mph"}
